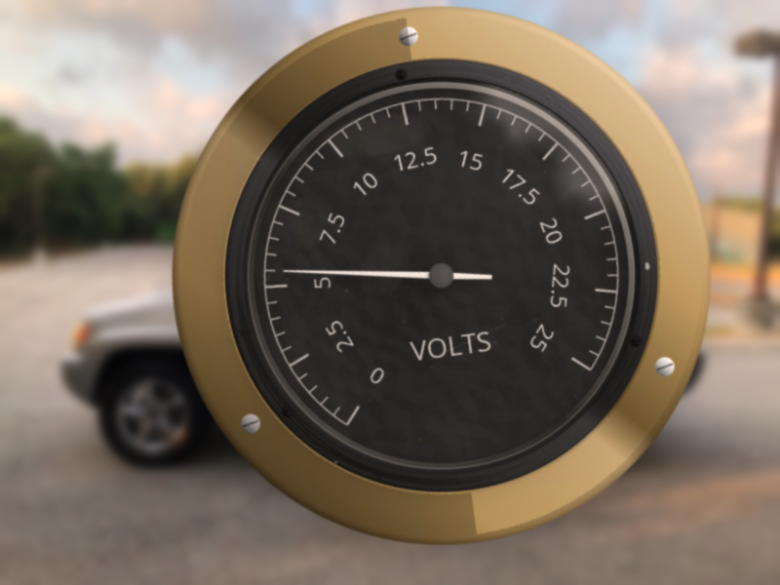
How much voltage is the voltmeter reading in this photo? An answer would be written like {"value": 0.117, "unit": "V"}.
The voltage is {"value": 5.5, "unit": "V"}
